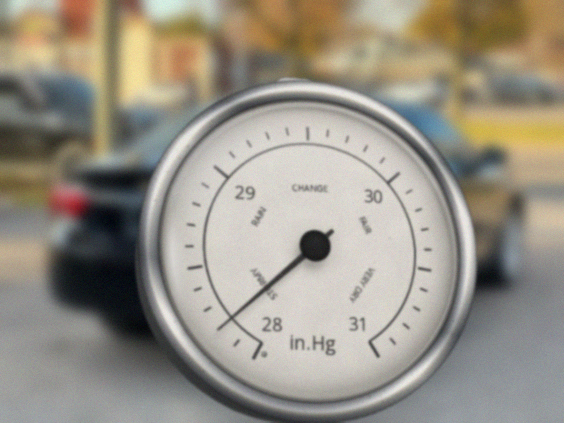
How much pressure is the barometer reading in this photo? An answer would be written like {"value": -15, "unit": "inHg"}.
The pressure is {"value": 28.2, "unit": "inHg"}
